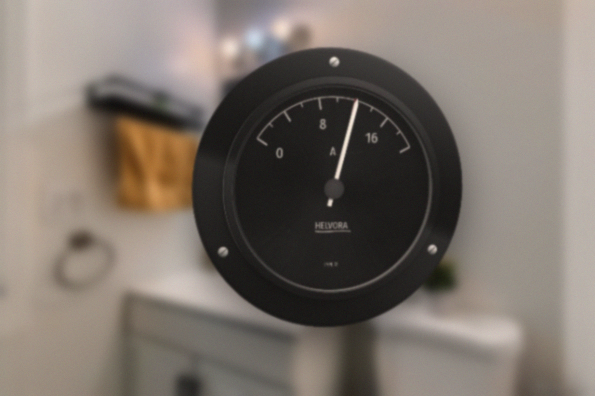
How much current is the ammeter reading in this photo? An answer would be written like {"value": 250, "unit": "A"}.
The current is {"value": 12, "unit": "A"}
